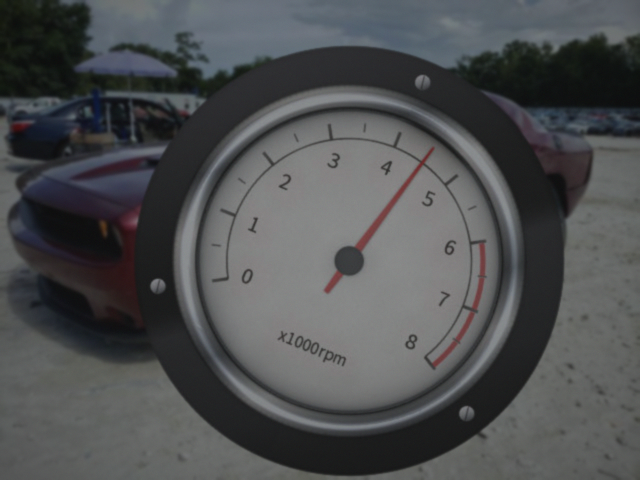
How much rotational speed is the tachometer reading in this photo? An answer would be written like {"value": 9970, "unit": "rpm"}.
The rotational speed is {"value": 4500, "unit": "rpm"}
